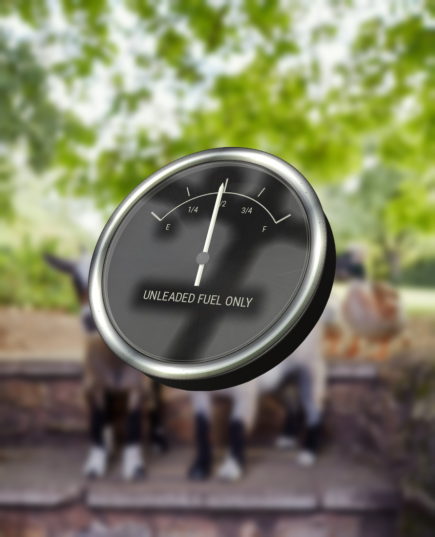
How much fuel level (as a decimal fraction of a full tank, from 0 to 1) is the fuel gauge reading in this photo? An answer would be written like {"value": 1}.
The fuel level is {"value": 0.5}
